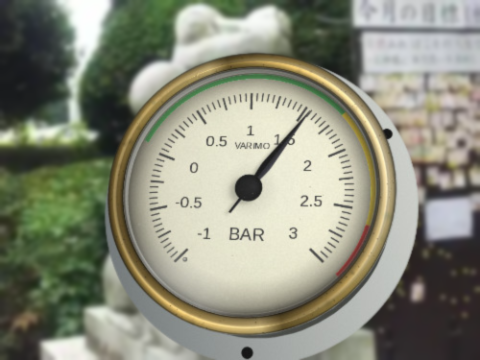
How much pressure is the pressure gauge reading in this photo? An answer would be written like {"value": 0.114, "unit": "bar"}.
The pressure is {"value": 1.55, "unit": "bar"}
